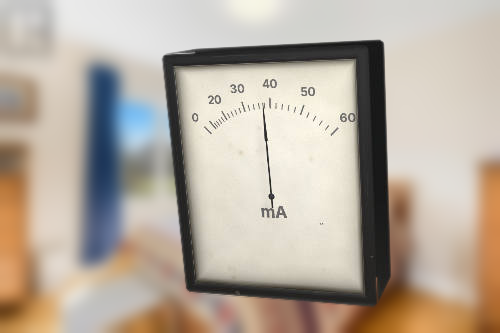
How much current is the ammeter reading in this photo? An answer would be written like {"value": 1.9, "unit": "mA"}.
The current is {"value": 38, "unit": "mA"}
